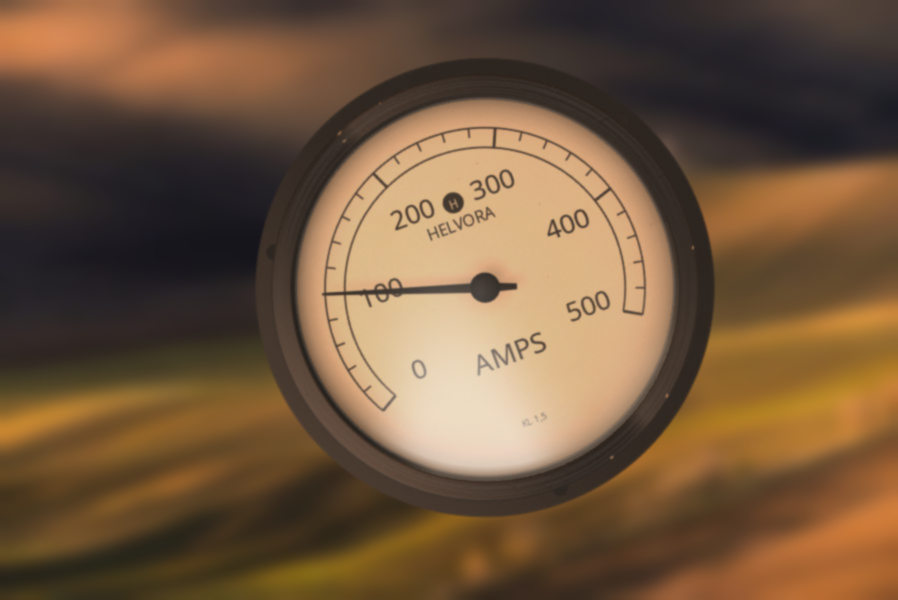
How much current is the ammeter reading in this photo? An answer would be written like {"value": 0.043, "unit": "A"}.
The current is {"value": 100, "unit": "A"}
